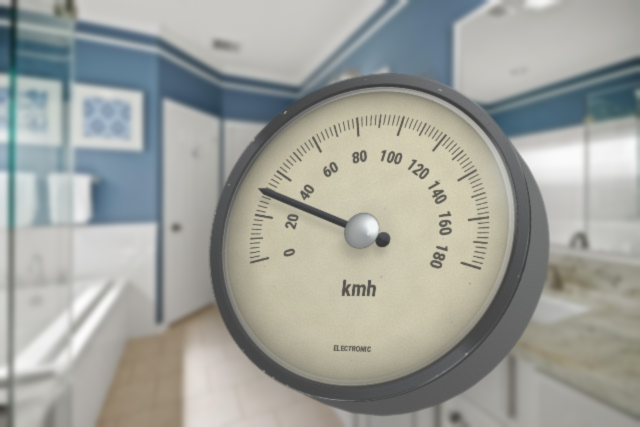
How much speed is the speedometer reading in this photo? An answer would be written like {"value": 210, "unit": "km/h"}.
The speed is {"value": 30, "unit": "km/h"}
